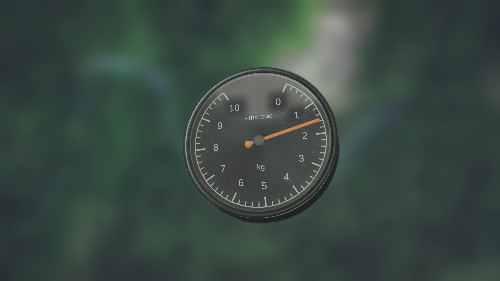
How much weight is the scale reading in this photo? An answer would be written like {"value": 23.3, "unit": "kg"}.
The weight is {"value": 1.6, "unit": "kg"}
